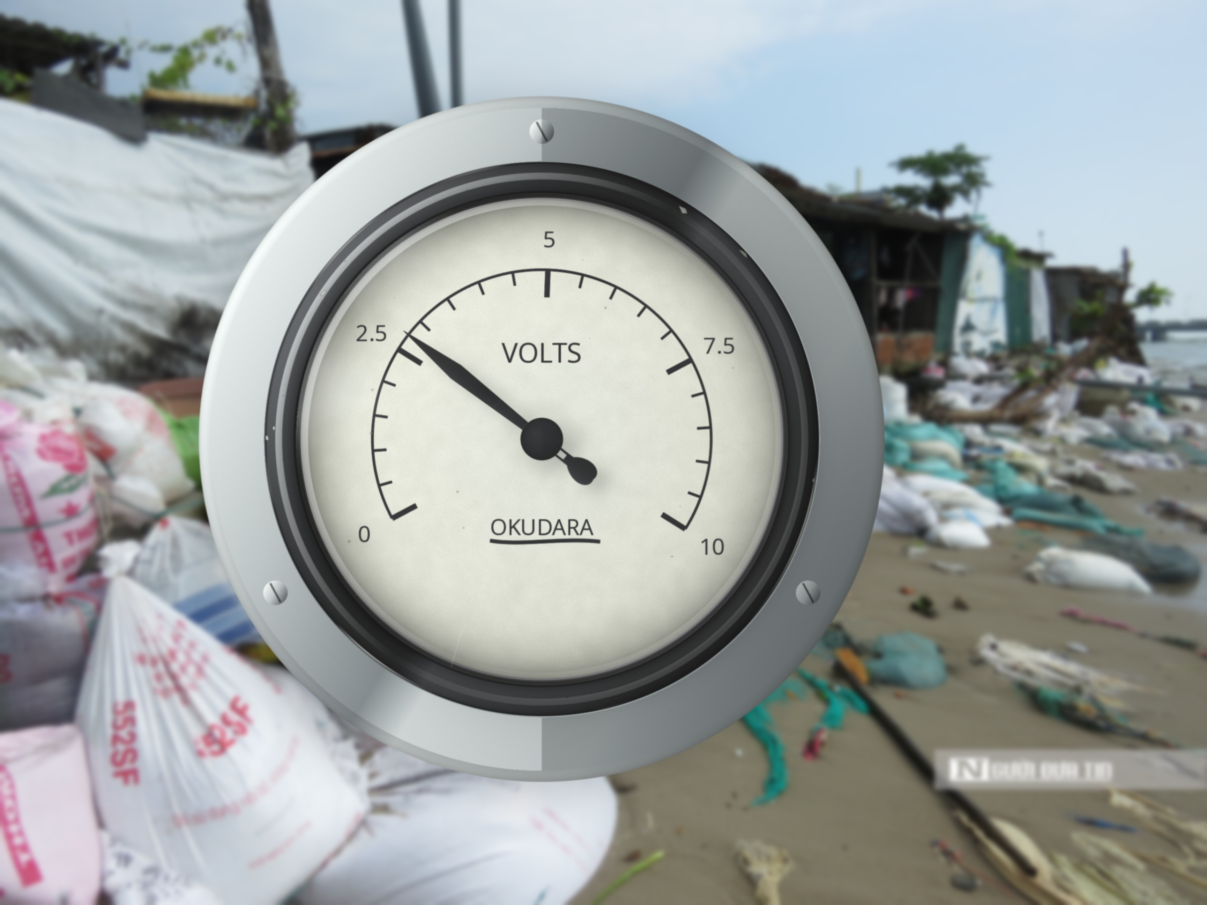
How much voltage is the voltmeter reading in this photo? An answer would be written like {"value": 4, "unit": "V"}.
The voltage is {"value": 2.75, "unit": "V"}
